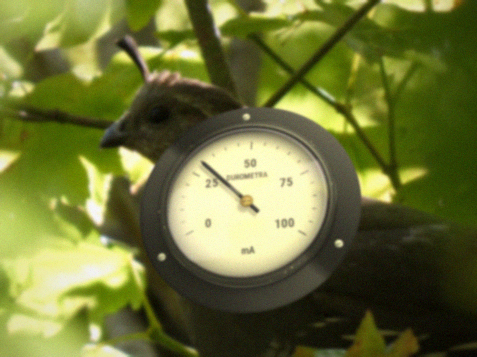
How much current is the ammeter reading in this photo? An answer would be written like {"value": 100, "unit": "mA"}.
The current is {"value": 30, "unit": "mA"}
